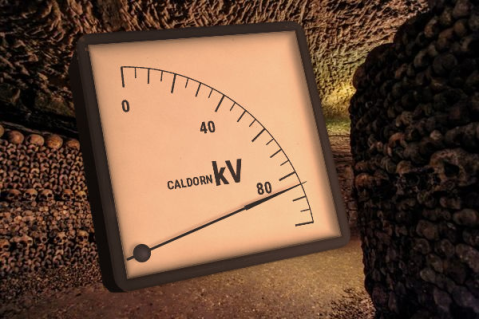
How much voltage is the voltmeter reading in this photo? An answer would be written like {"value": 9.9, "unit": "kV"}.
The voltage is {"value": 85, "unit": "kV"}
